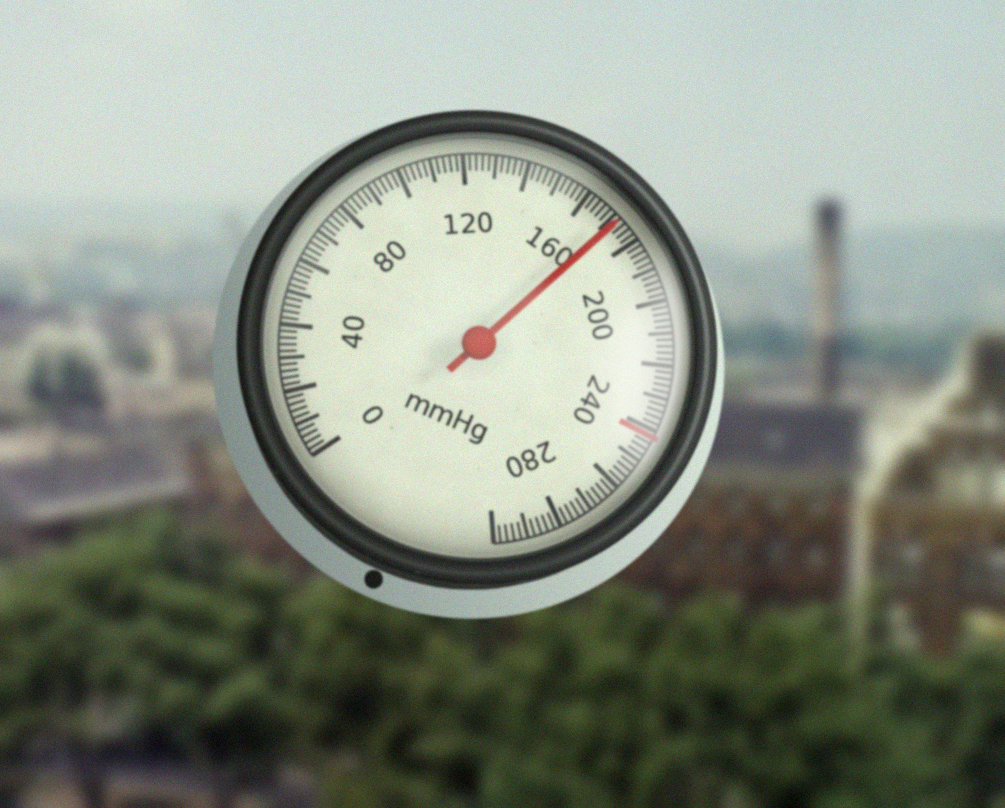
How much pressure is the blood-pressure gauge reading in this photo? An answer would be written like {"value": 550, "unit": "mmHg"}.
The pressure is {"value": 172, "unit": "mmHg"}
